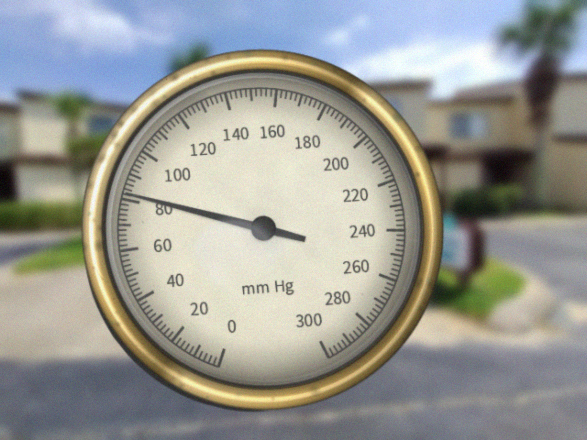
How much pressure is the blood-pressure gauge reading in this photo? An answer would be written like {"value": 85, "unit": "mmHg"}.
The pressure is {"value": 82, "unit": "mmHg"}
